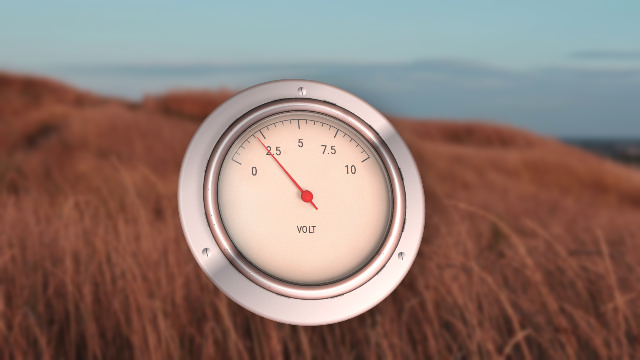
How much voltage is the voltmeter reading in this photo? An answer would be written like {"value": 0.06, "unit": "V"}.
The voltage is {"value": 2, "unit": "V"}
